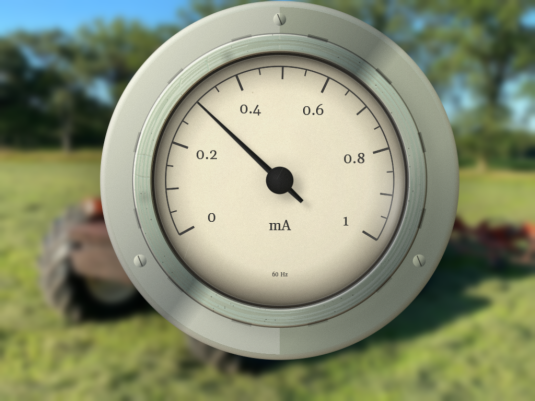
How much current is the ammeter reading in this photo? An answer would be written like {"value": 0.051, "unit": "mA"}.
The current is {"value": 0.3, "unit": "mA"}
